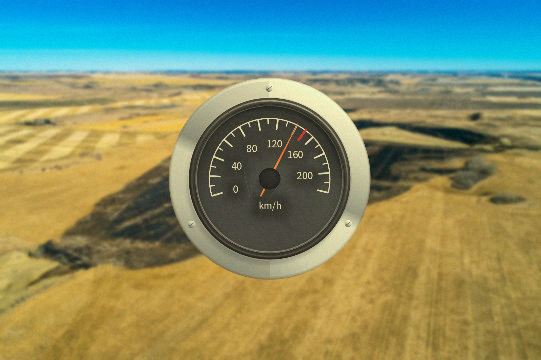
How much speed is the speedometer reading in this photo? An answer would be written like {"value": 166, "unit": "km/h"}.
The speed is {"value": 140, "unit": "km/h"}
